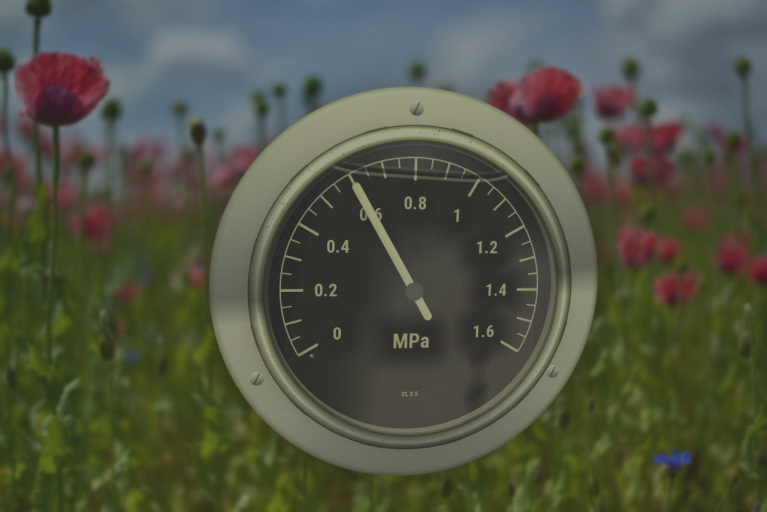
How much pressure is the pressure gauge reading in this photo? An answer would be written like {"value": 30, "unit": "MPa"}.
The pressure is {"value": 0.6, "unit": "MPa"}
